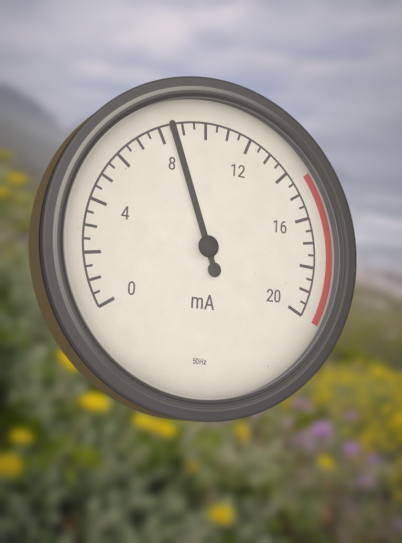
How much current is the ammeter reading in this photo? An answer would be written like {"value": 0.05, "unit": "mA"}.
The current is {"value": 8.5, "unit": "mA"}
